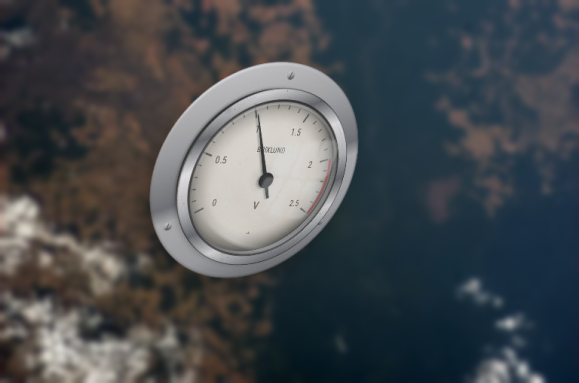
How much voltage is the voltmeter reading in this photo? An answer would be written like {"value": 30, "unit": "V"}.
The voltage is {"value": 1, "unit": "V"}
